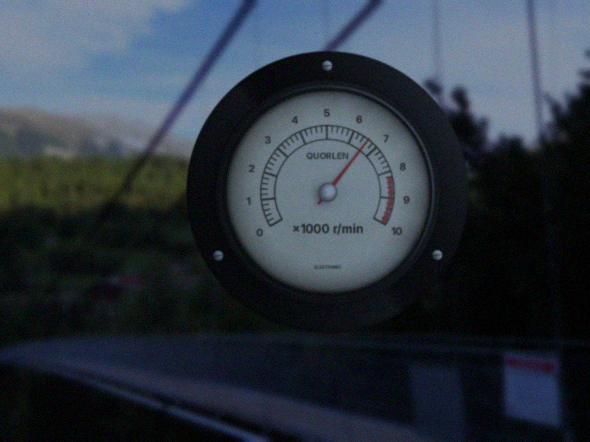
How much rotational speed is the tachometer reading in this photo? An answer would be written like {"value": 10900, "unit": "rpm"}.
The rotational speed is {"value": 6600, "unit": "rpm"}
